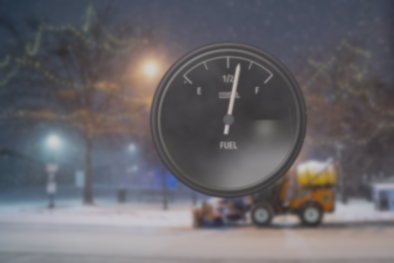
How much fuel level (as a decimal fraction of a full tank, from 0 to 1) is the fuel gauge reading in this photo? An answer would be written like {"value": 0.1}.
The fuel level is {"value": 0.625}
